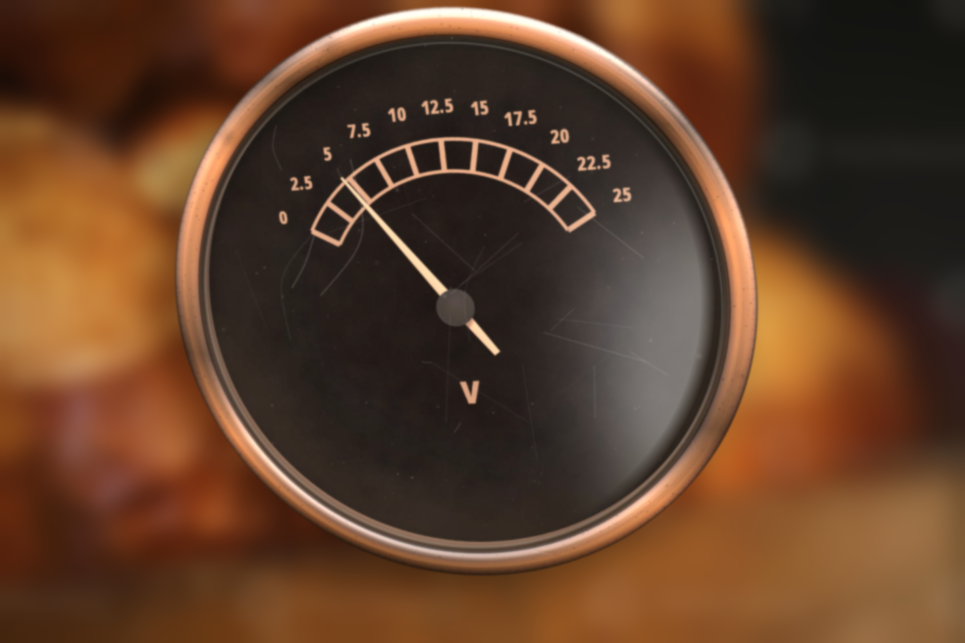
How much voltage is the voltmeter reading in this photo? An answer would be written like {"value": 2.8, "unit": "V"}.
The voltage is {"value": 5, "unit": "V"}
